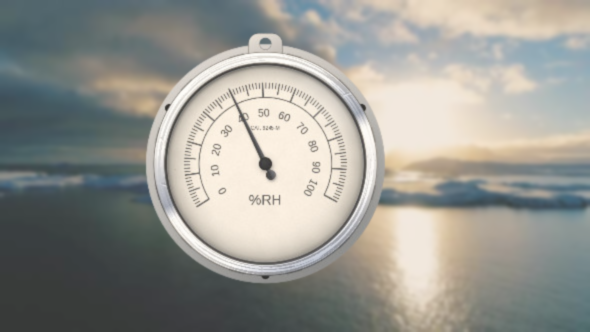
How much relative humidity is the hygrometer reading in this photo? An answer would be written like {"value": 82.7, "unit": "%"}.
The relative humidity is {"value": 40, "unit": "%"}
